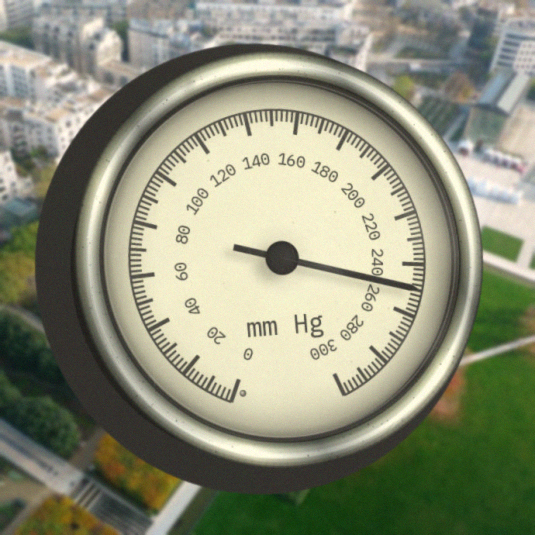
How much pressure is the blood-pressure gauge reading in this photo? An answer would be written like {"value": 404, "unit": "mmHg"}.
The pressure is {"value": 250, "unit": "mmHg"}
